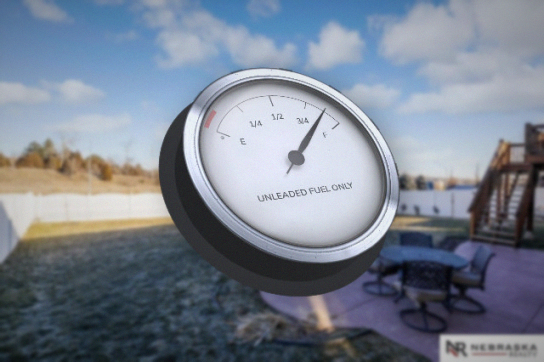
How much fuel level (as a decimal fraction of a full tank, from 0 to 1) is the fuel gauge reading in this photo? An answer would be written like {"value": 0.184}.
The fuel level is {"value": 0.875}
